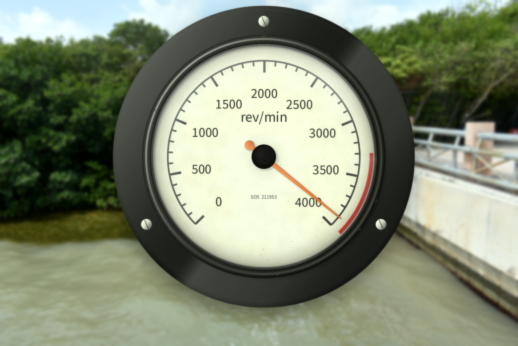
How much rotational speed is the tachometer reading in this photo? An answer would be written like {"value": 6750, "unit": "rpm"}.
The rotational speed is {"value": 3900, "unit": "rpm"}
